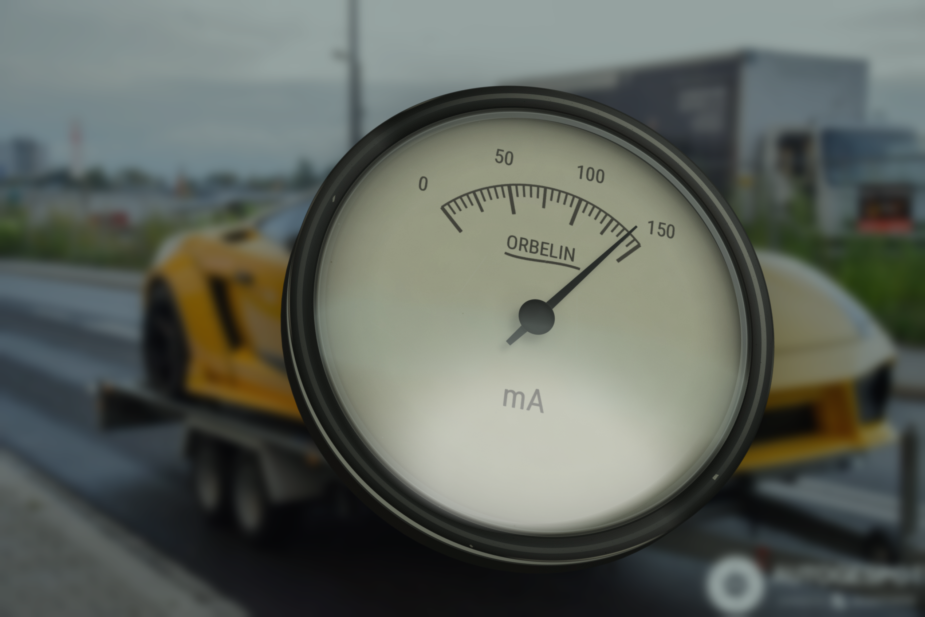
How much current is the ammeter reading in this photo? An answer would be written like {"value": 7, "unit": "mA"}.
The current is {"value": 140, "unit": "mA"}
